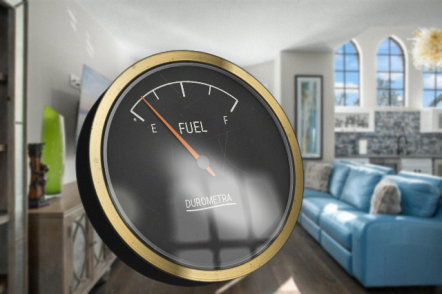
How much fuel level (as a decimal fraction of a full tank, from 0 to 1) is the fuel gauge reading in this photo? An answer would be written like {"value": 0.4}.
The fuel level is {"value": 0.125}
